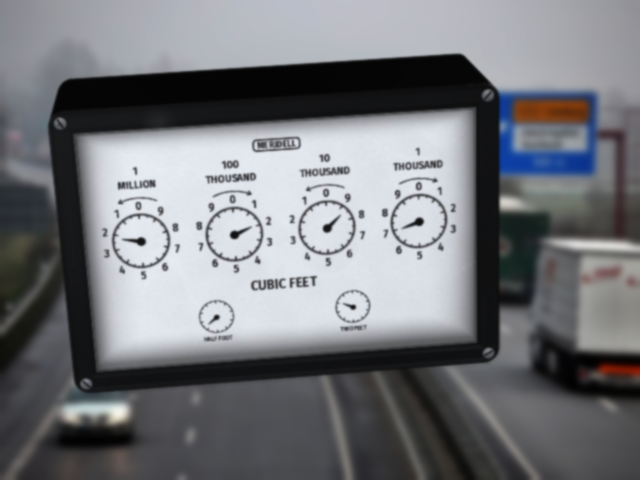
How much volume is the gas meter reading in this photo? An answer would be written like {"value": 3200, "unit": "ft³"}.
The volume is {"value": 218700, "unit": "ft³"}
